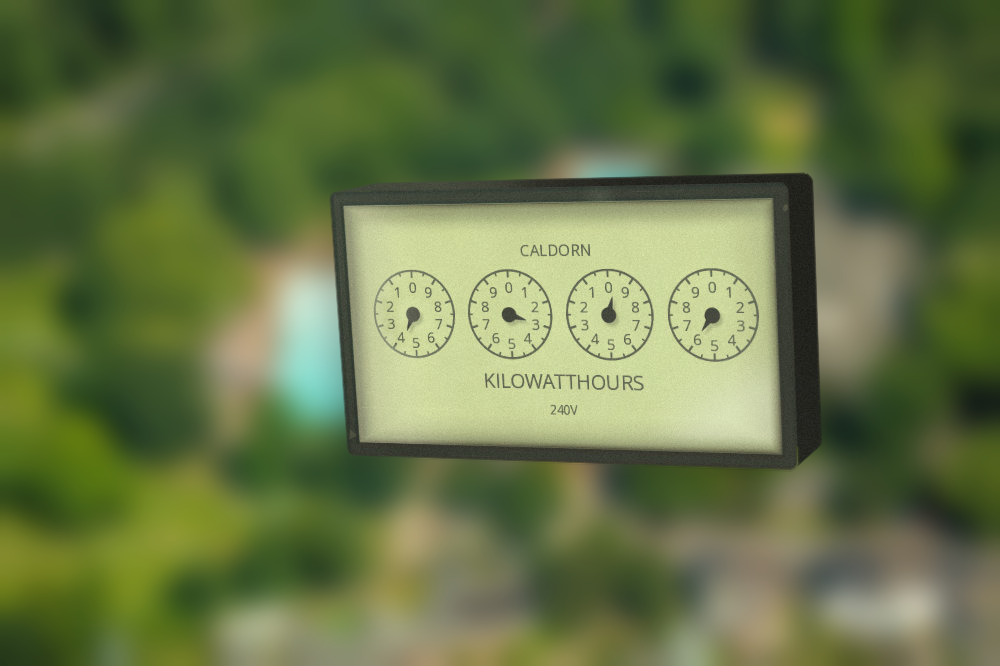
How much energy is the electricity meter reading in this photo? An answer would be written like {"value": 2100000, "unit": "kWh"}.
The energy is {"value": 4296, "unit": "kWh"}
